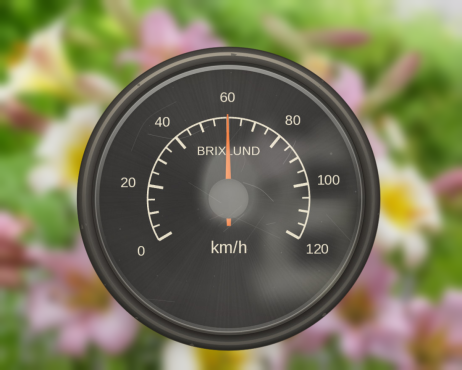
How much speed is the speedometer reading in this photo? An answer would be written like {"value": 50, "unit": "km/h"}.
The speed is {"value": 60, "unit": "km/h"}
